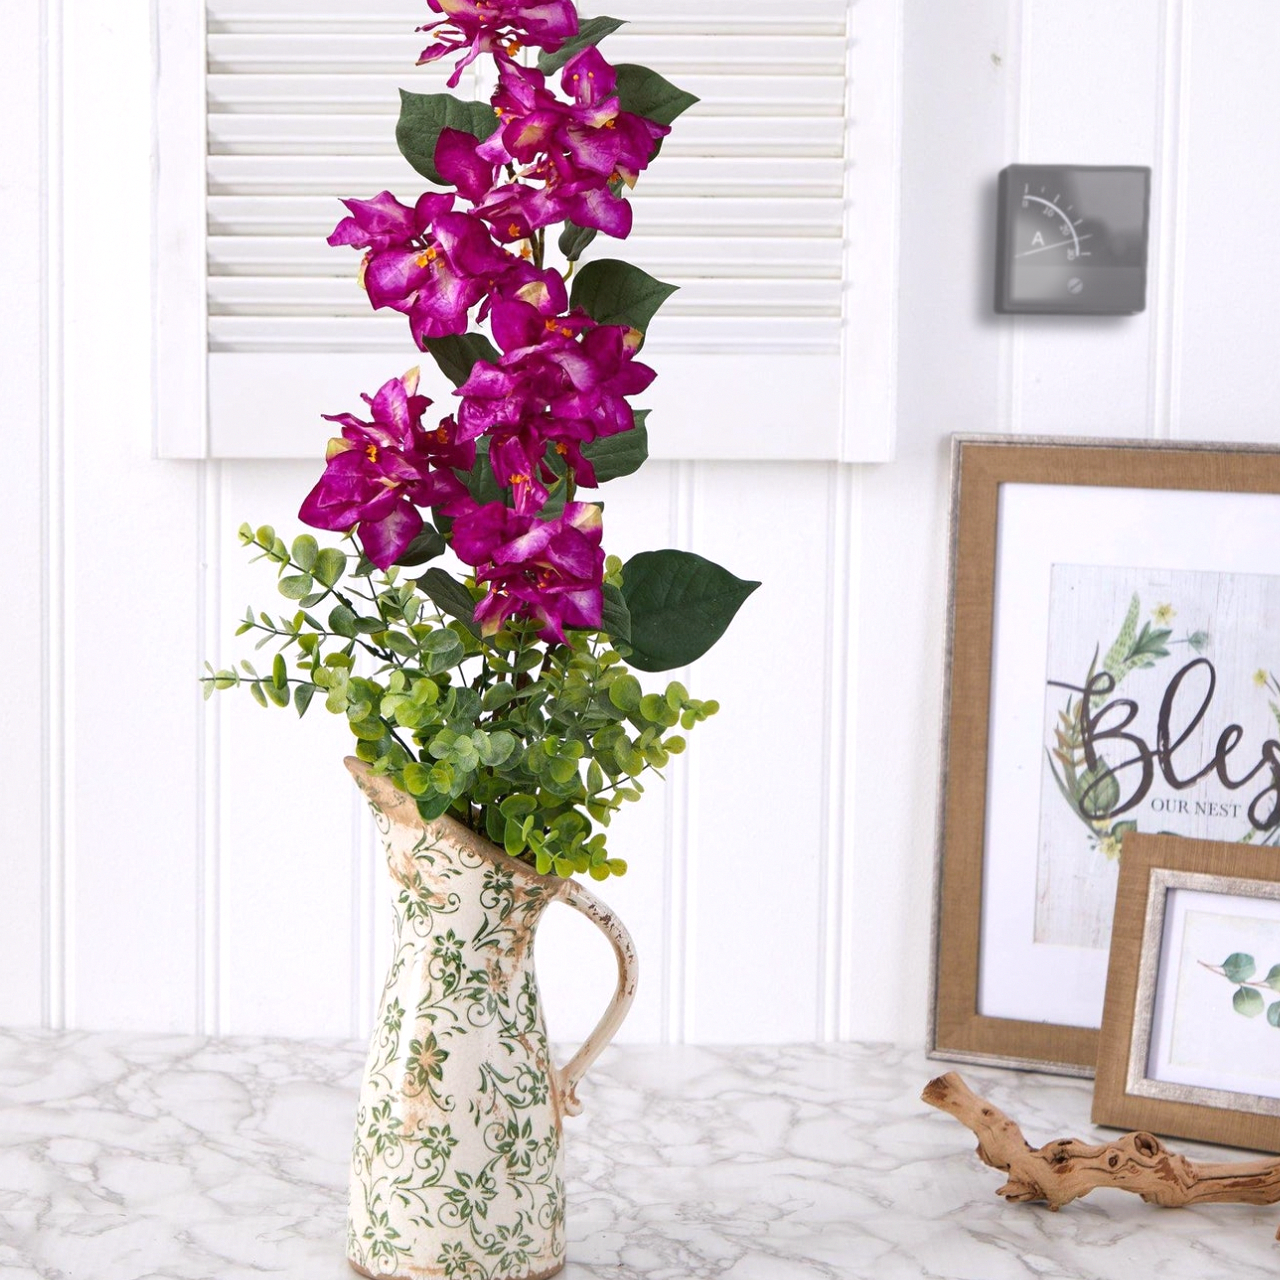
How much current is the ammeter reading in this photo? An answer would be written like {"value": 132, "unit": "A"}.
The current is {"value": 25, "unit": "A"}
